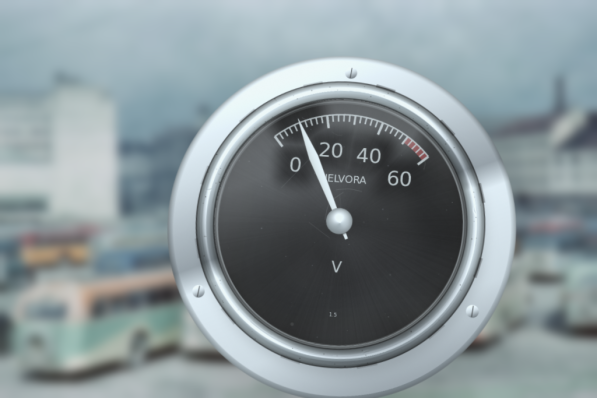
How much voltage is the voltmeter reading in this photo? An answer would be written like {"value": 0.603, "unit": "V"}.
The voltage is {"value": 10, "unit": "V"}
